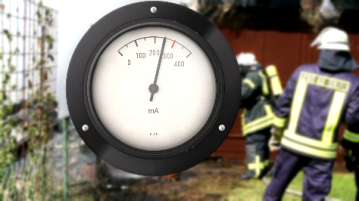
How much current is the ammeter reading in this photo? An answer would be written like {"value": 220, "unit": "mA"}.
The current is {"value": 250, "unit": "mA"}
